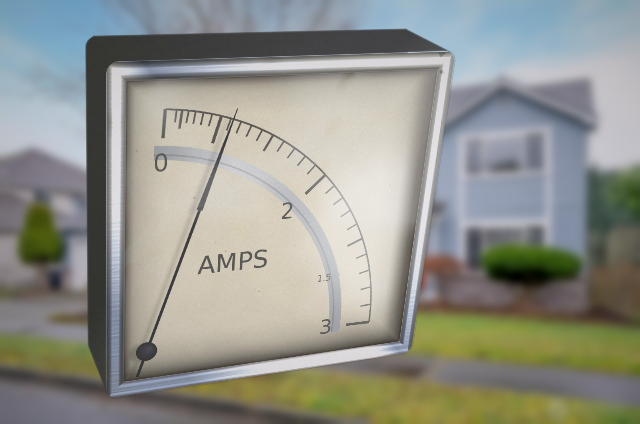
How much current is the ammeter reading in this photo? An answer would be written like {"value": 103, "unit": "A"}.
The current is {"value": 1.1, "unit": "A"}
